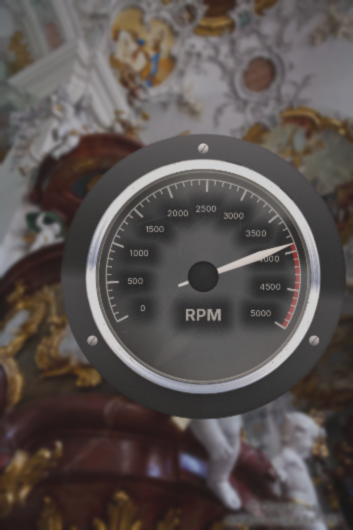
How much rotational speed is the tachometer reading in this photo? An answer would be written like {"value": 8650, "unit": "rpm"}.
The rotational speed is {"value": 3900, "unit": "rpm"}
